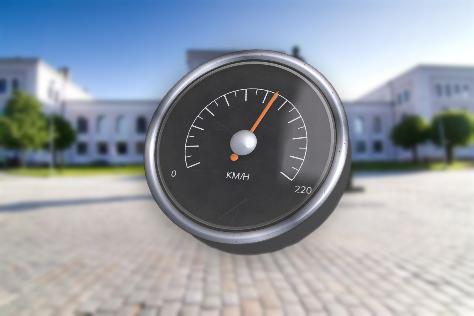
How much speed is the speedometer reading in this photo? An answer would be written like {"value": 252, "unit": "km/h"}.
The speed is {"value": 130, "unit": "km/h"}
